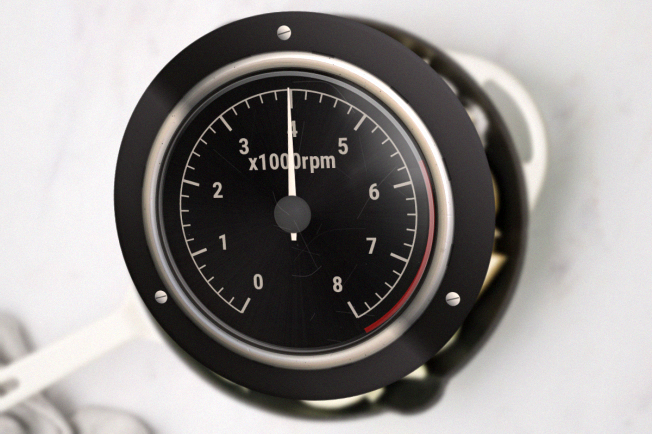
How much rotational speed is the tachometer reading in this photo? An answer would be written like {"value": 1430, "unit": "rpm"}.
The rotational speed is {"value": 4000, "unit": "rpm"}
